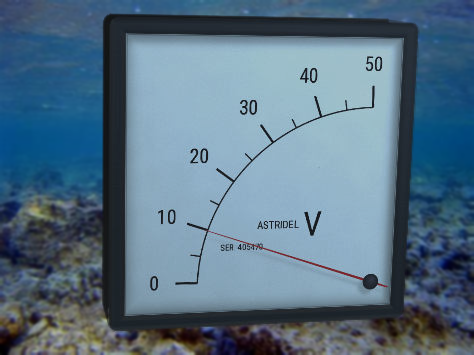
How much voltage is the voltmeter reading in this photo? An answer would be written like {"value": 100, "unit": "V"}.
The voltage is {"value": 10, "unit": "V"}
